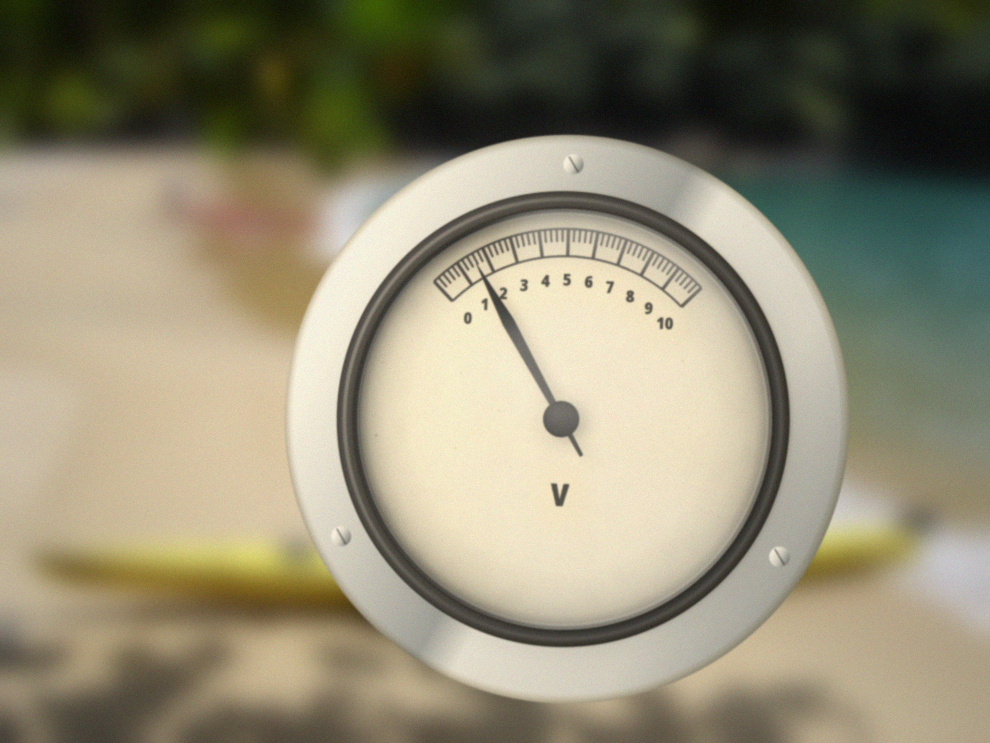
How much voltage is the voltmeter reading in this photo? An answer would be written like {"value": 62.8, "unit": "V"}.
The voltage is {"value": 1.6, "unit": "V"}
